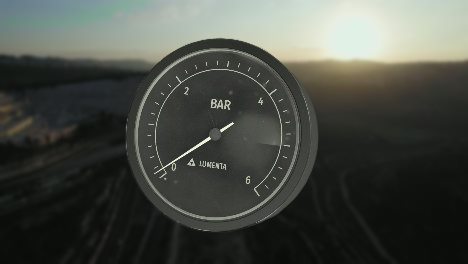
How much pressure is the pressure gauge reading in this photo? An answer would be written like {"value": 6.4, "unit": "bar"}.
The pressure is {"value": 0.1, "unit": "bar"}
